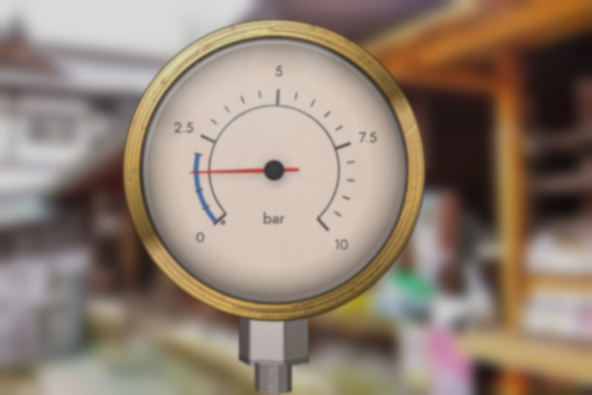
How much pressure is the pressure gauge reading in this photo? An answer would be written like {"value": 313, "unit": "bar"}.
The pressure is {"value": 1.5, "unit": "bar"}
